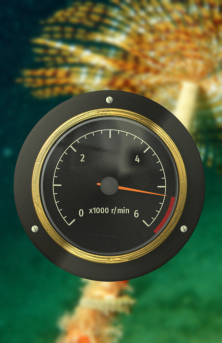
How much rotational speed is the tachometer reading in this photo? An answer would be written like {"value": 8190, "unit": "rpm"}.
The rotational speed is {"value": 5200, "unit": "rpm"}
